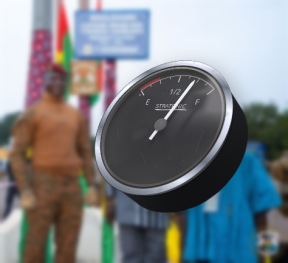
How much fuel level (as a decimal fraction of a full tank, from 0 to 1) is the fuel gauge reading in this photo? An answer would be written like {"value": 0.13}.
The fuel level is {"value": 0.75}
